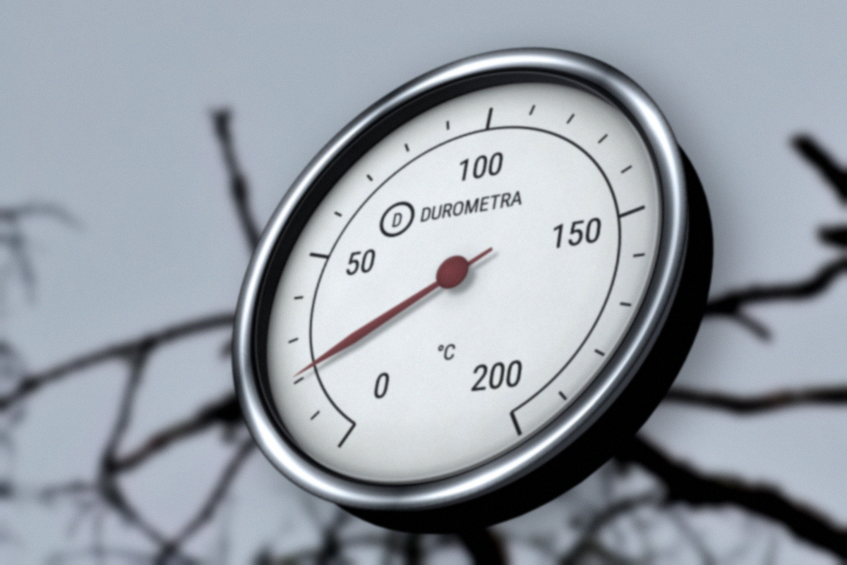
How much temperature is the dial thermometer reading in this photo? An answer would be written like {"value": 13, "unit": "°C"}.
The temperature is {"value": 20, "unit": "°C"}
